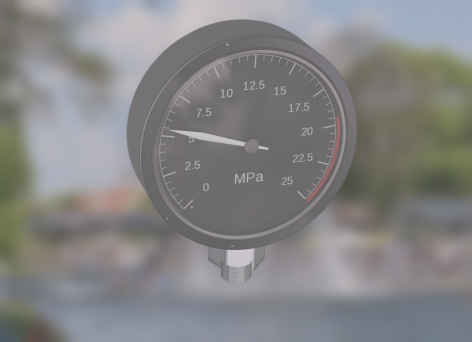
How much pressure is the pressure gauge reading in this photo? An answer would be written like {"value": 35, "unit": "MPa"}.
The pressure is {"value": 5.5, "unit": "MPa"}
